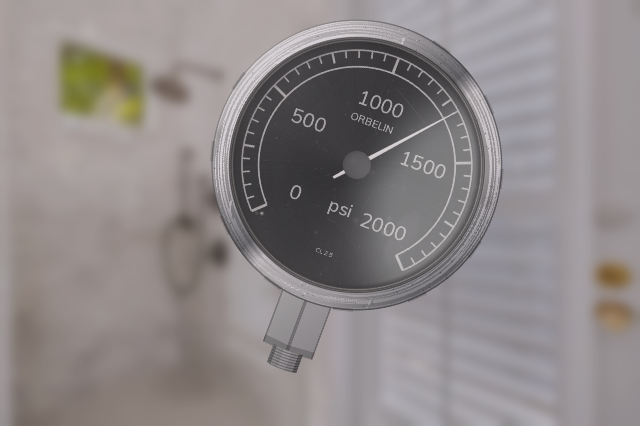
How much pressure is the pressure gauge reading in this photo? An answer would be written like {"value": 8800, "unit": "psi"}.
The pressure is {"value": 1300, "unit": "psi"}
